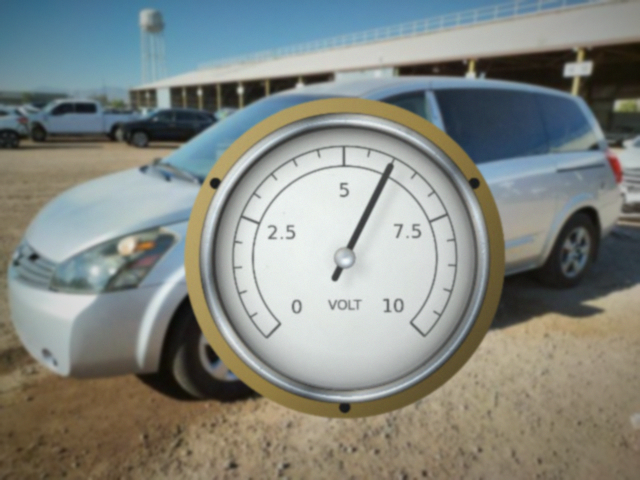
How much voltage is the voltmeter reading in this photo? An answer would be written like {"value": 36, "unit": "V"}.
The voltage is {"value": 6, "unit": "V"}
